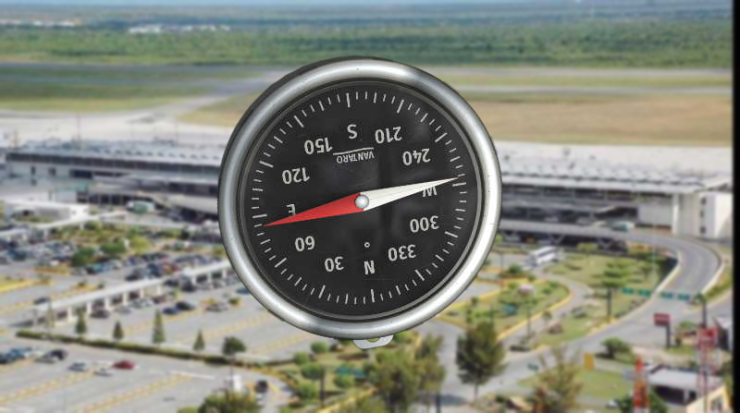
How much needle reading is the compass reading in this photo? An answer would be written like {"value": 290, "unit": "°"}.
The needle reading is {"value": 85, "unit": "°"}
